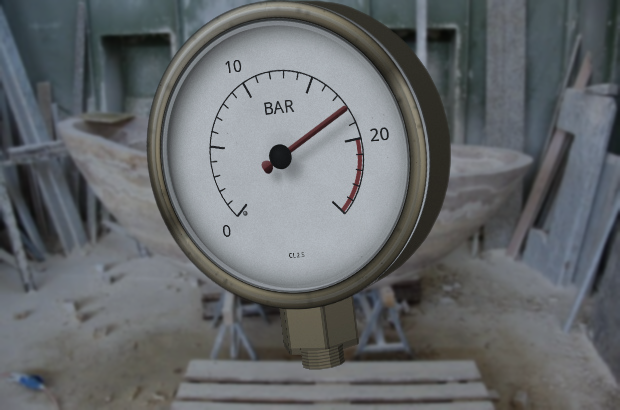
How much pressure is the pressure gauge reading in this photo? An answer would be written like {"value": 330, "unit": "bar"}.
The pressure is {"value": 18, "unit": "bar"}
